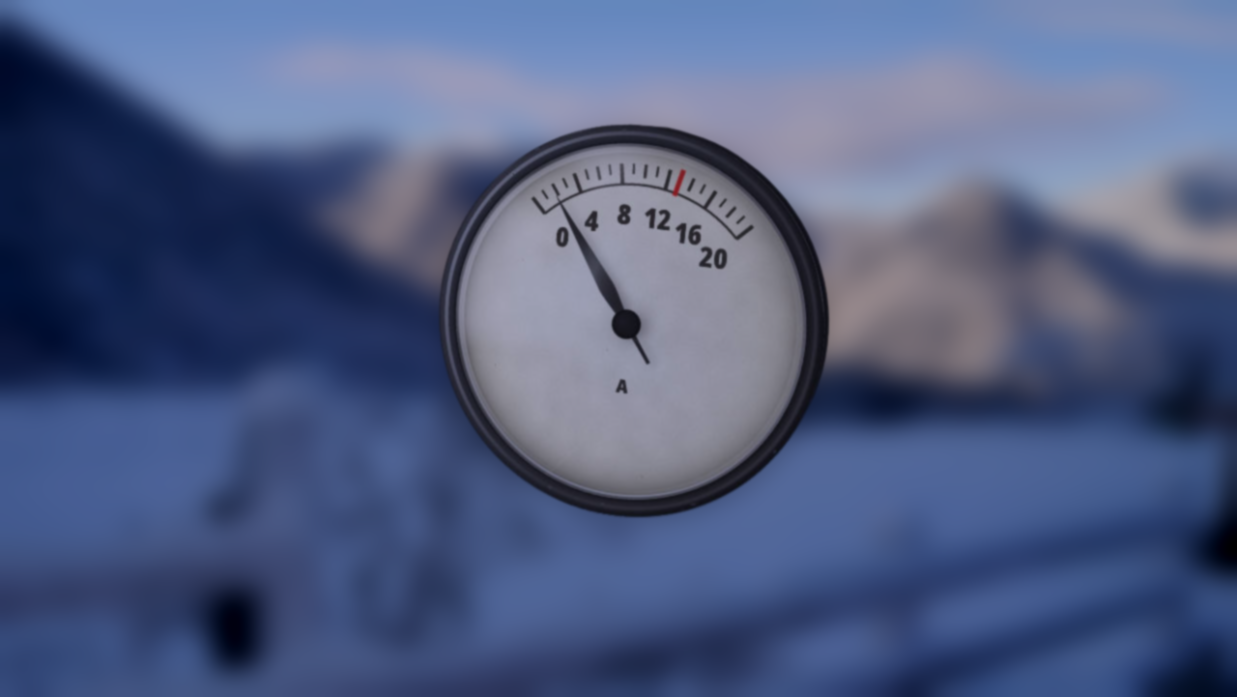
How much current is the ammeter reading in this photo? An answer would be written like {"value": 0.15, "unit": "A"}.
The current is {"value": 2, "unit": "A"}
